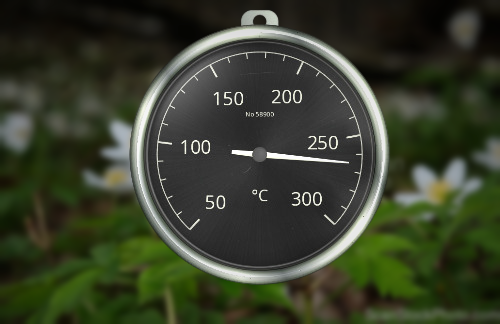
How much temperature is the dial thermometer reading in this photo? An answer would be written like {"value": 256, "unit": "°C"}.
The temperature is {"value": 265, "unit": "°C"}
